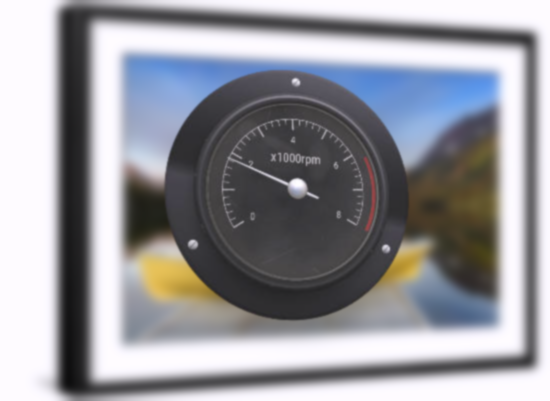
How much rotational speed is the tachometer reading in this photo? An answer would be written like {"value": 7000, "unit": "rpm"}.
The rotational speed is {"value": 1800, "unit": "rpm"}
